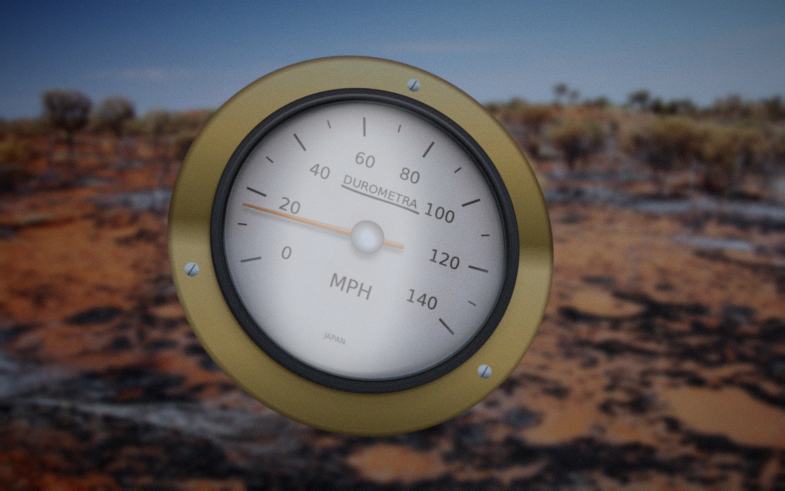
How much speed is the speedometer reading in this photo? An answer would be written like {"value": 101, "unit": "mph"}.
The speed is {"value": 15, "unit": "mph"}
